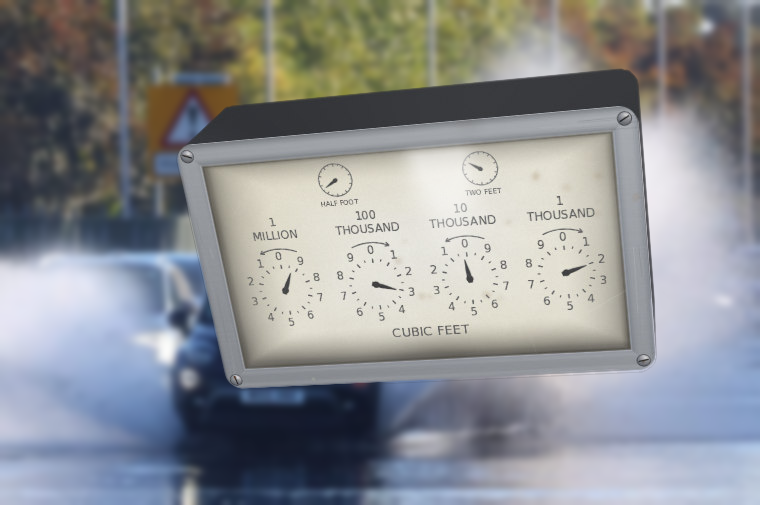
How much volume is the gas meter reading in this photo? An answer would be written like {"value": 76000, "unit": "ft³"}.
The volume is {"value": 930200, "unit": "ft³"}
